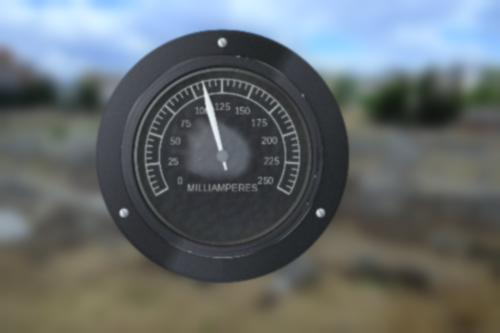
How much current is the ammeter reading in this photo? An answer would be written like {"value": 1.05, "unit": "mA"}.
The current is {"value": 110, "unit": "mA"}
